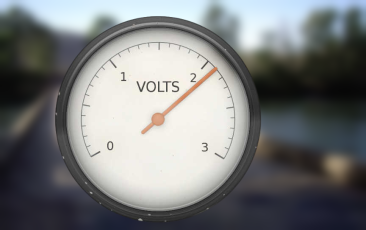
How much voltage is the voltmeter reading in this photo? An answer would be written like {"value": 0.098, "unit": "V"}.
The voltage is {"value": 2.1, "unit": "V"}
